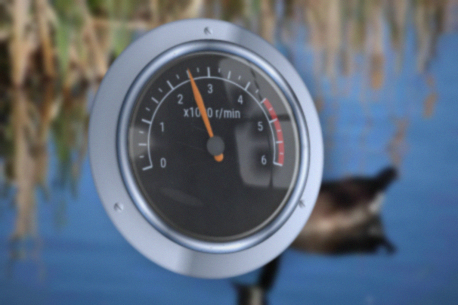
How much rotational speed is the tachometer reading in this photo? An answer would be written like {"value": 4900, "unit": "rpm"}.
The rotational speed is {"value": 2500, "unit": "rpm"}
